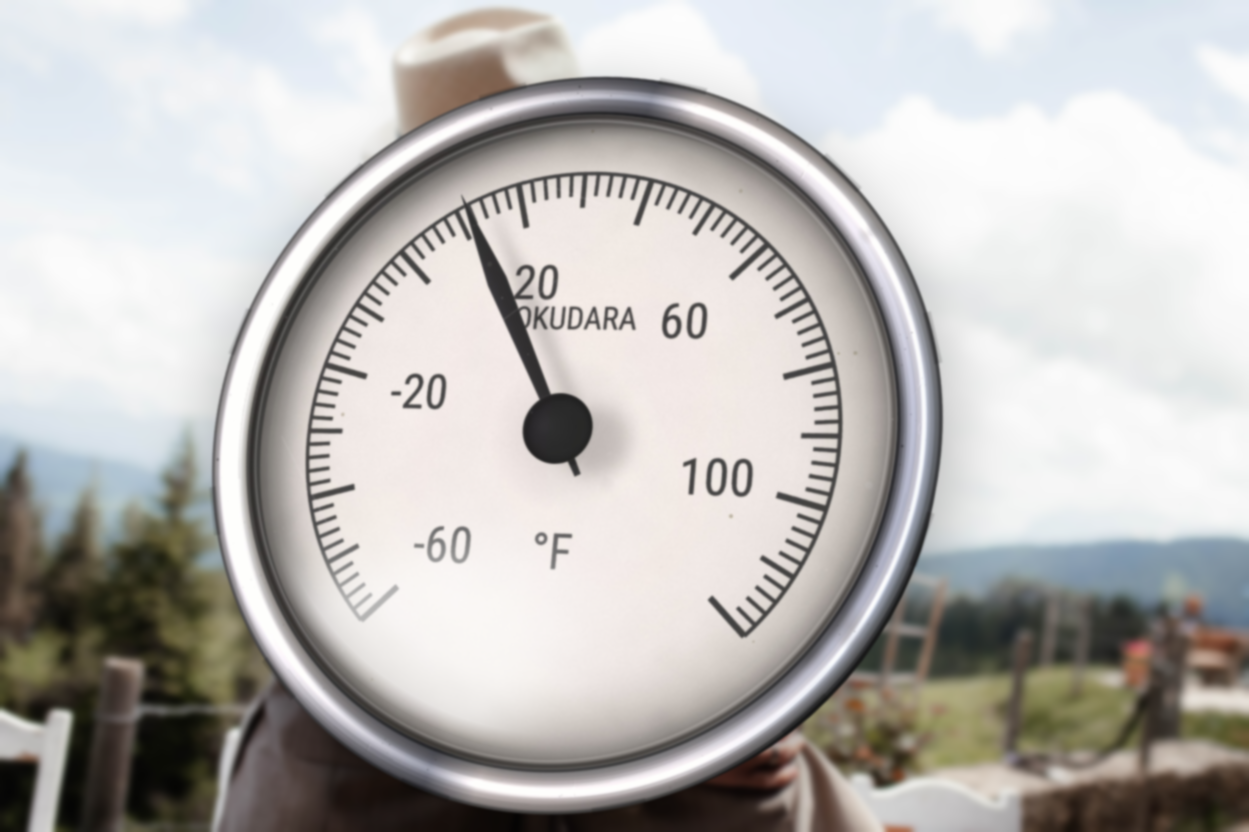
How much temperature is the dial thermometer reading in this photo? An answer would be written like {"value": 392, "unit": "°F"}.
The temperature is {"value": 12, "unit": "°F"}
